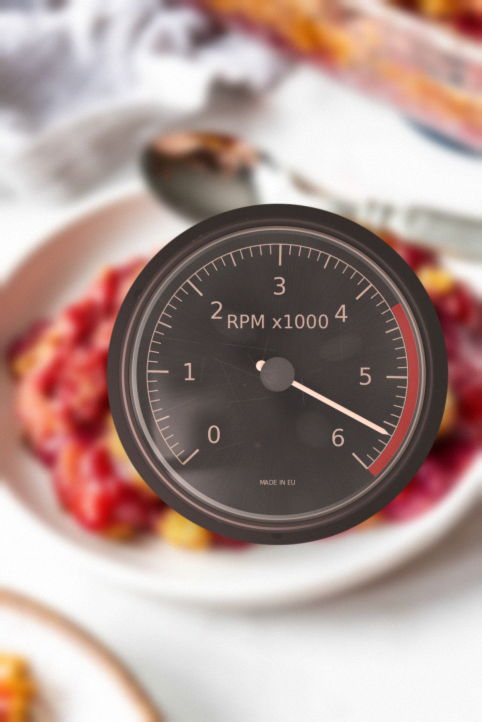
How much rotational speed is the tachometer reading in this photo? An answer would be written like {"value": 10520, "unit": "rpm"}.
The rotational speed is {"value": 5600, "unit": "rpm"}
